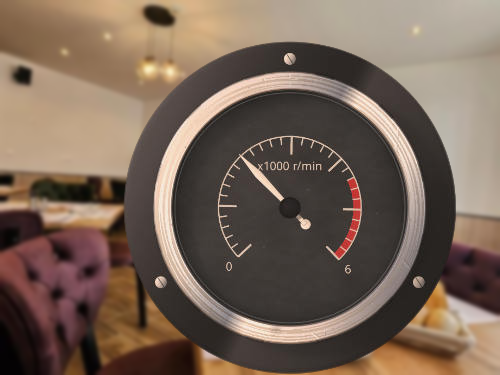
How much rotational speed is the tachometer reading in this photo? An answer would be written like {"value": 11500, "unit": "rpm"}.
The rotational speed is {"value": 2000, "unit": "rpm"}
